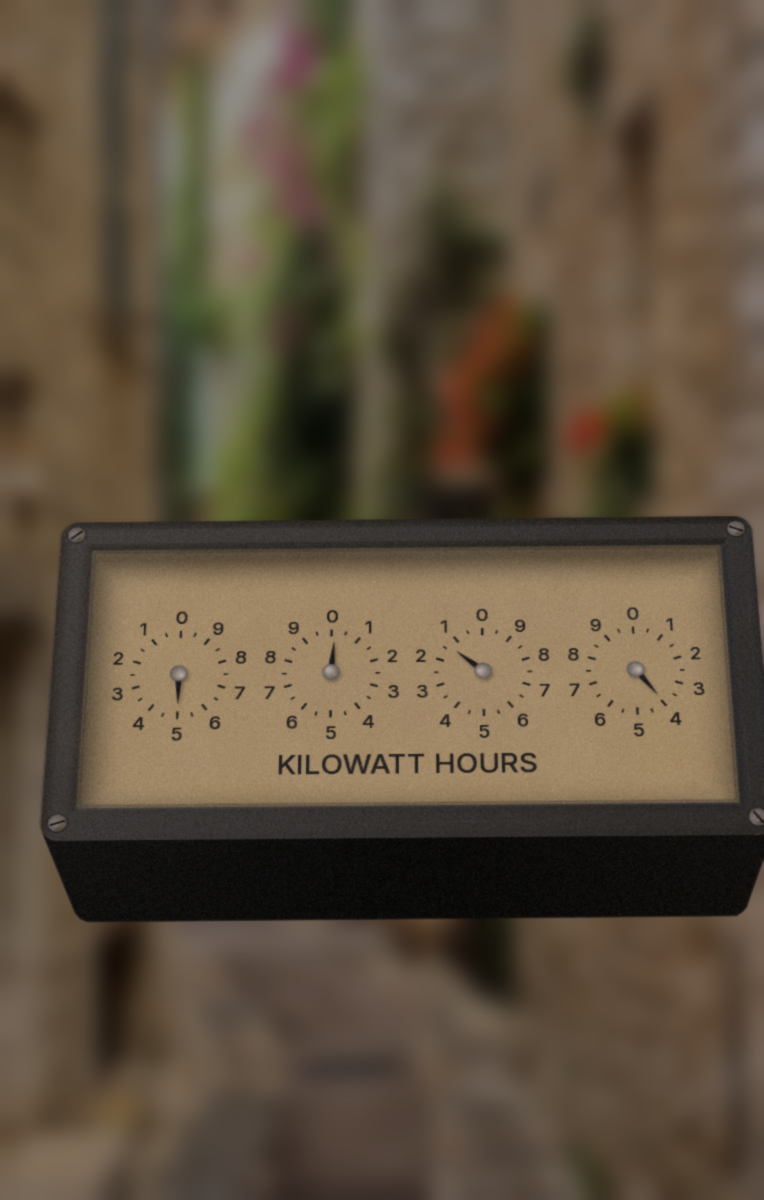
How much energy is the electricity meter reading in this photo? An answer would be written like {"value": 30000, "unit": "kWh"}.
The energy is {"value": 5014, "unit": "kWh"}
